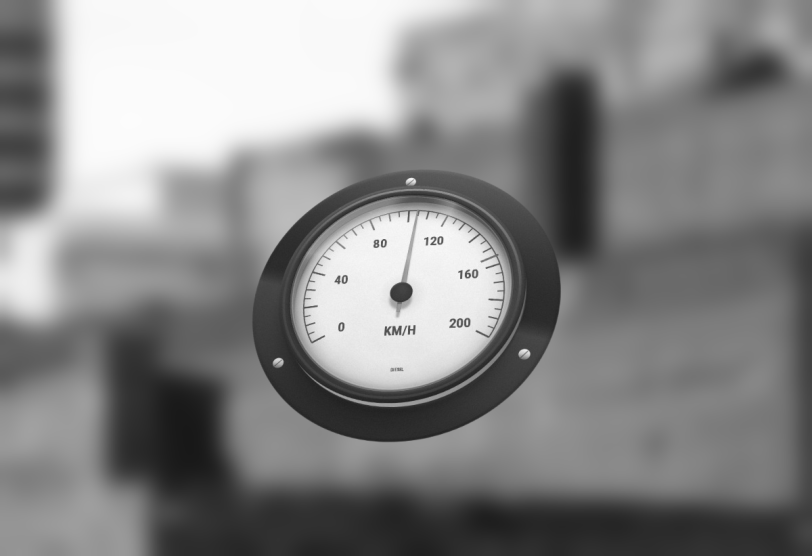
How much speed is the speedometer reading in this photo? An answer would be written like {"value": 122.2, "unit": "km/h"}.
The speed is {"value": 105, "unit": "km/h"}
